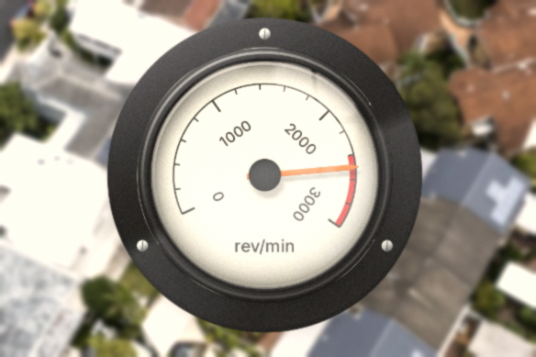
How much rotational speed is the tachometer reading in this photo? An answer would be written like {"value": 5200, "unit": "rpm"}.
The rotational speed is {"value": 2500, "unit": "rpm"}
